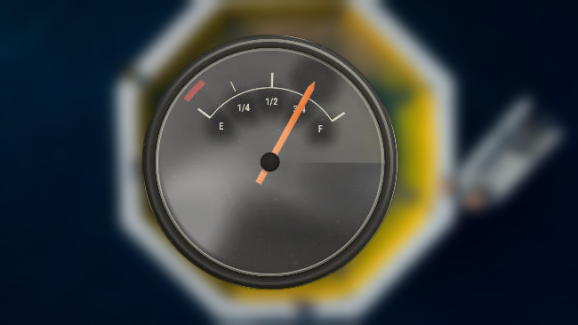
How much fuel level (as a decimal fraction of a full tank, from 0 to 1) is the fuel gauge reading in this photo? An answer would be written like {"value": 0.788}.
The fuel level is {"value": 0.75}
